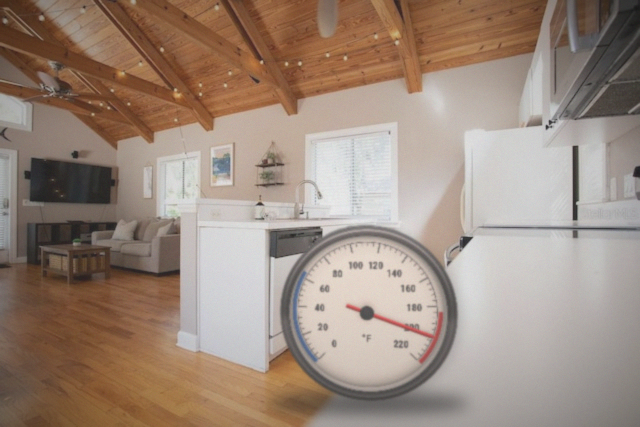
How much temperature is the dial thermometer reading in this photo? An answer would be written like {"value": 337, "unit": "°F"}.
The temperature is {"value": 200, "unit": "°F"}
